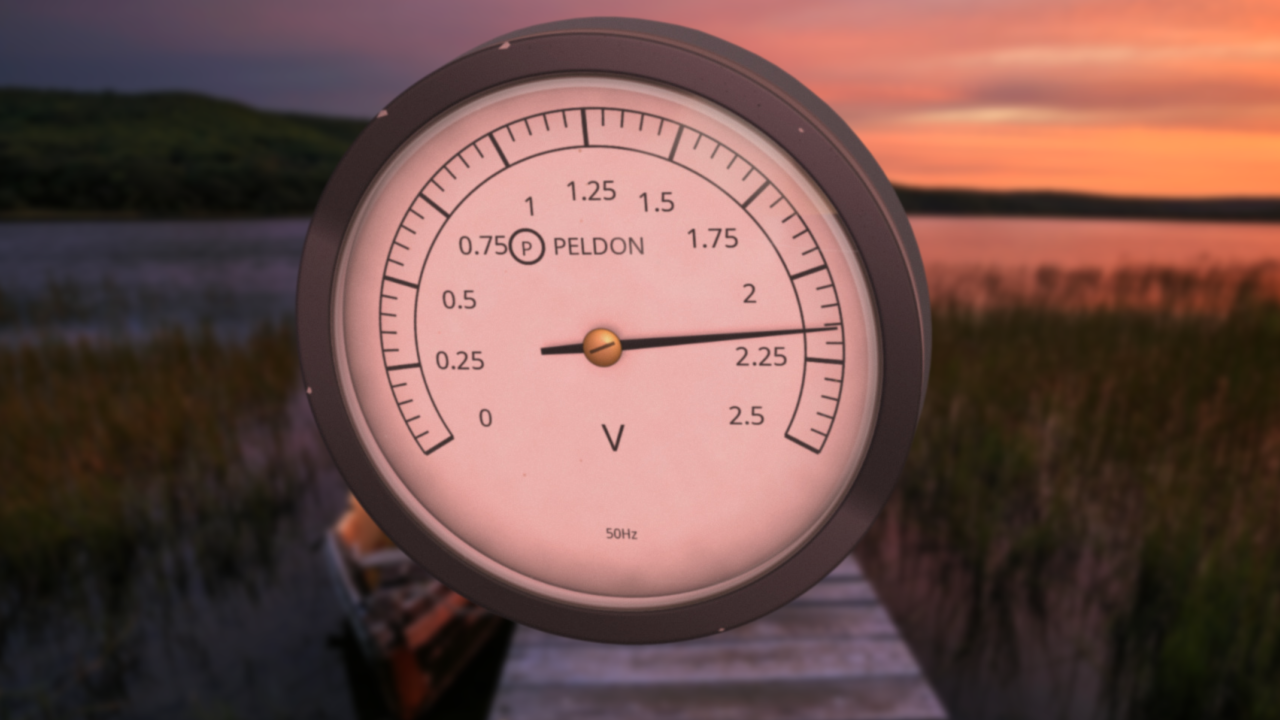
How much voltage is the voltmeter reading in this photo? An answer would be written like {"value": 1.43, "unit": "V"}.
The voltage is {"value": 2.15, "unit": "V"}
